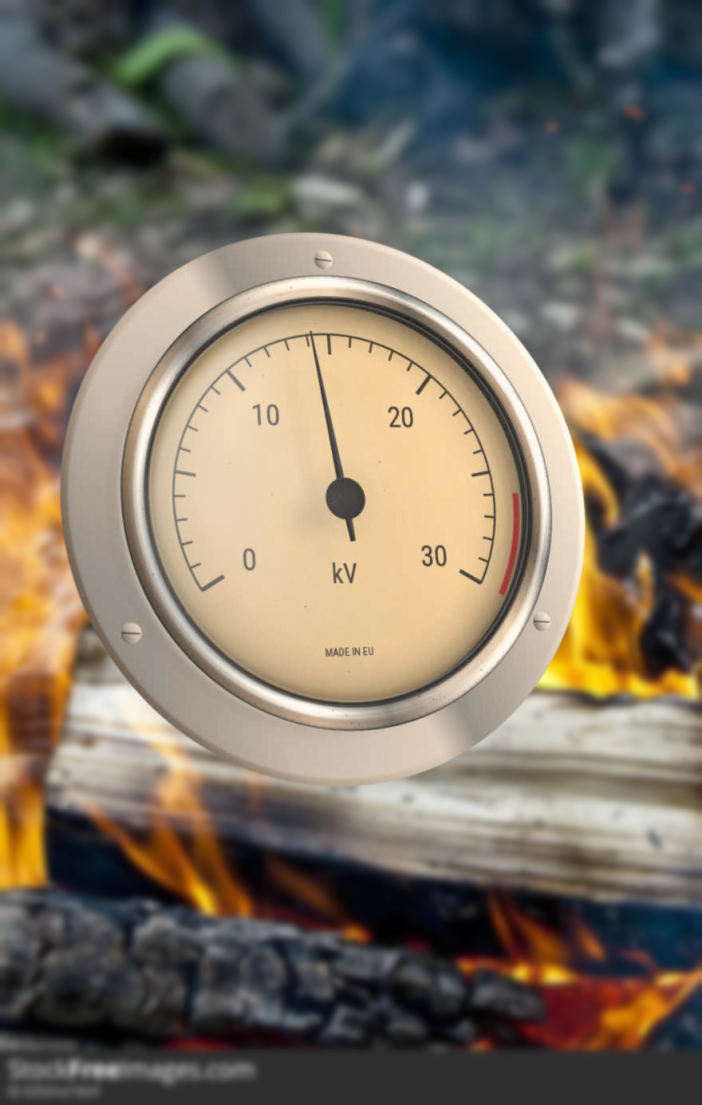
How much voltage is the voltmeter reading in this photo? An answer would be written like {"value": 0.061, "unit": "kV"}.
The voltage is {"value": 14, "unit": "kV"}
